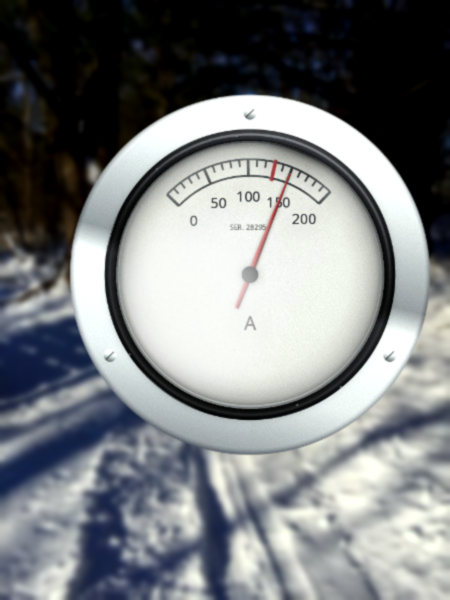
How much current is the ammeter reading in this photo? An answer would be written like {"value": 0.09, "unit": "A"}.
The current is {"value": 150, "unit": "A"}
